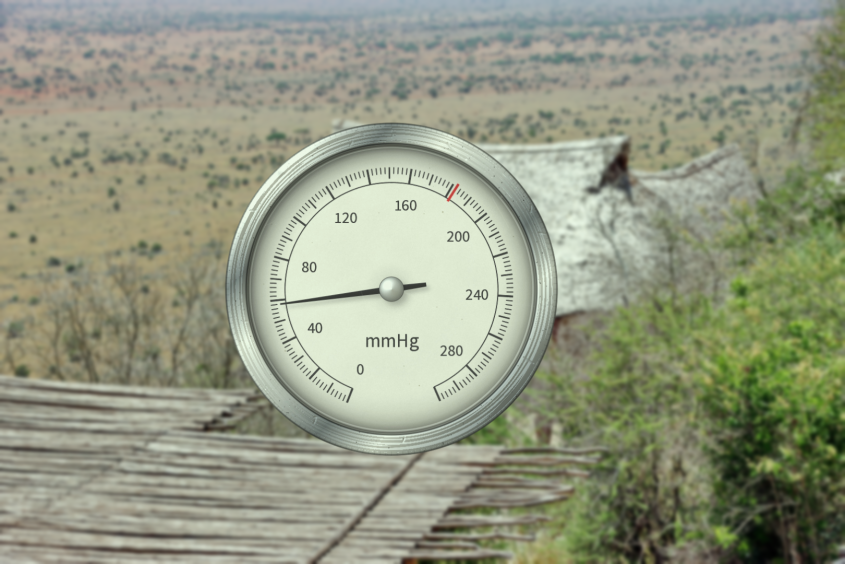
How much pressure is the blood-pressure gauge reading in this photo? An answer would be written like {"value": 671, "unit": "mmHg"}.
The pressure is {"value": 58, "unit": "mmHg"}
